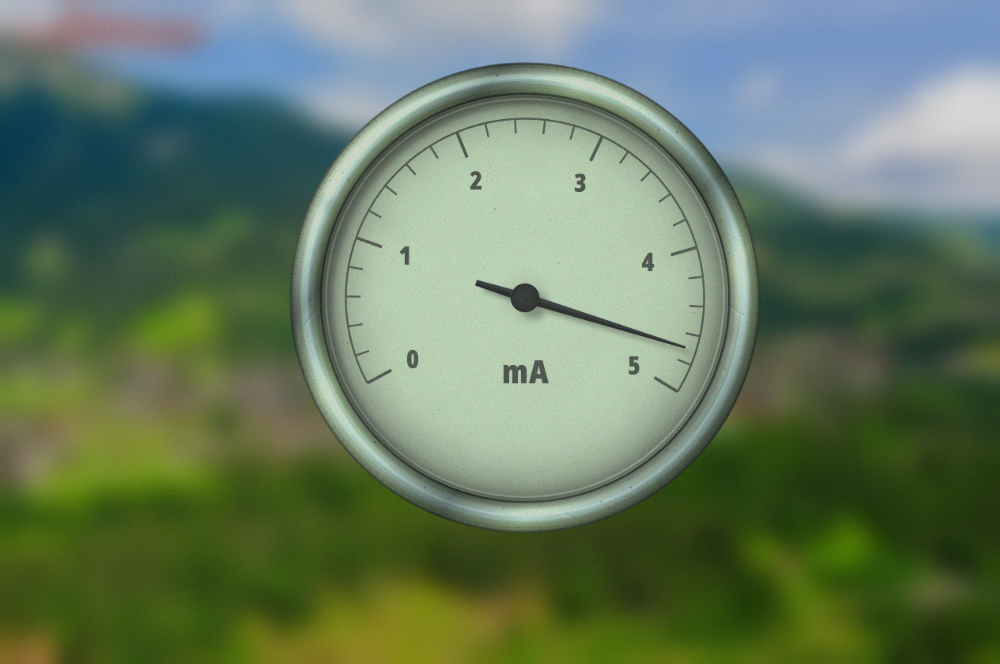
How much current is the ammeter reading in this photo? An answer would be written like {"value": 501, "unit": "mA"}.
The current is {"value": 4.7, "unit": "mA"}
